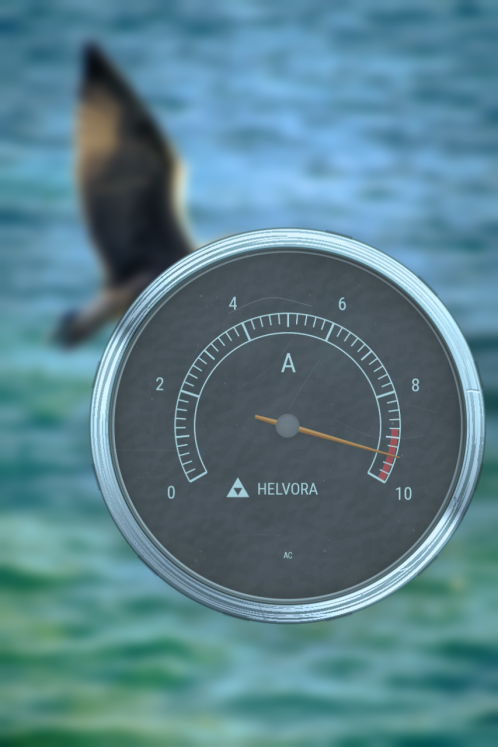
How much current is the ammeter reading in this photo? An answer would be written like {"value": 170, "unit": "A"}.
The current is {"value": 9.4, "unit": "A"}
